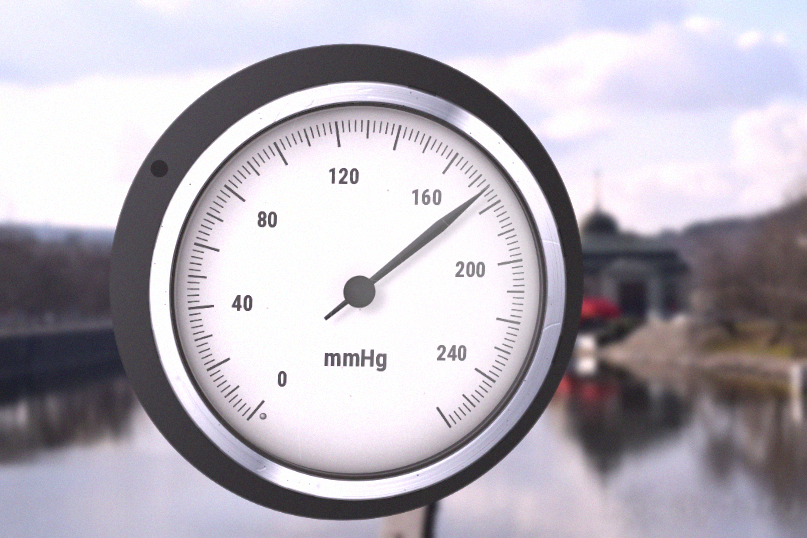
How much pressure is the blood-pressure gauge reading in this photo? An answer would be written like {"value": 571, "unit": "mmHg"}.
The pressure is {"value": 174, "unit": "mmHg"}
